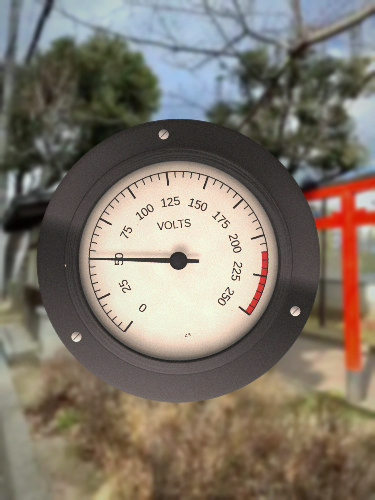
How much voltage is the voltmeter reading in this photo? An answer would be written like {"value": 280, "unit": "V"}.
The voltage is {"value": 50, "unit": "V"}
